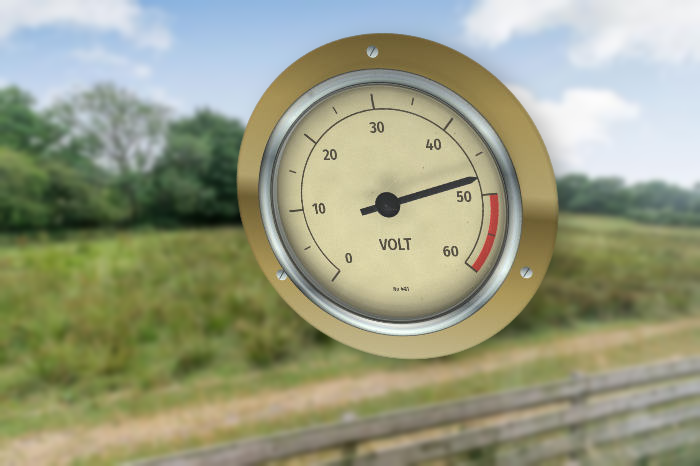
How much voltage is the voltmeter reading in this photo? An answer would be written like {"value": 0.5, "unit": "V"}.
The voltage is {"value": 47.5, "unit": "V"}
